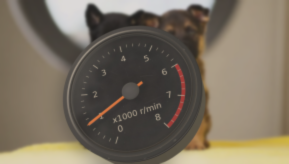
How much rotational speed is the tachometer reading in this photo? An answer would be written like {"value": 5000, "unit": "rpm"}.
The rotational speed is {"value": 1000, "unit": "rpm"}
